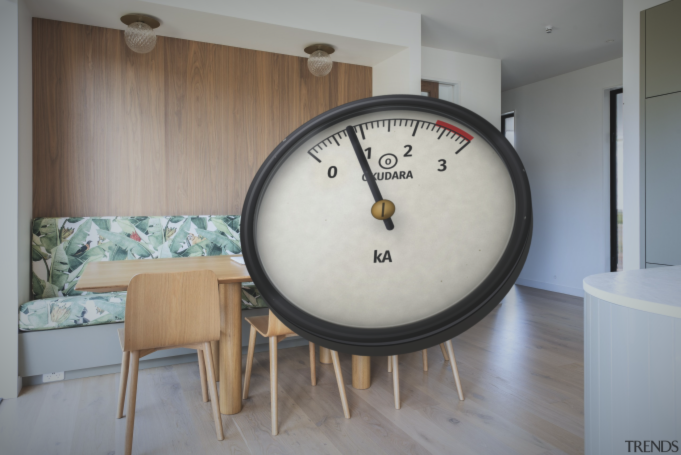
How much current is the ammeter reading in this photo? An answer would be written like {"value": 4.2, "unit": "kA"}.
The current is {"value": 0.8, "unit": "kA"}
